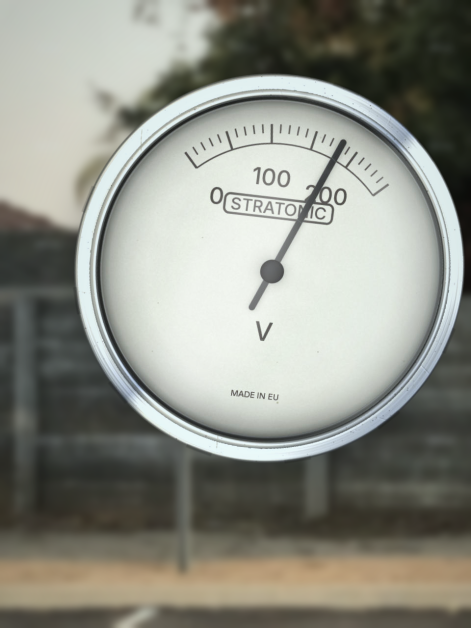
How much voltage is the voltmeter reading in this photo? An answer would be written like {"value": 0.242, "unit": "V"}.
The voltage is {"value": 180, "unit": "V"}
